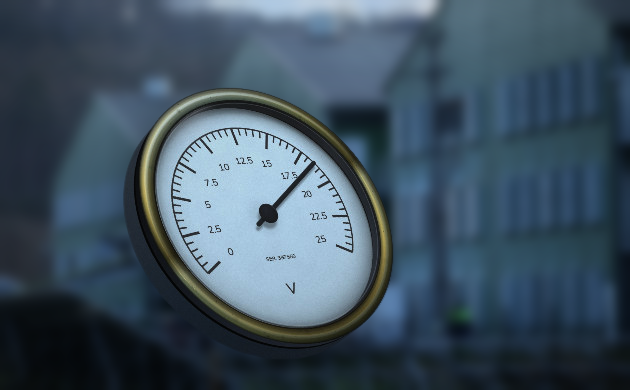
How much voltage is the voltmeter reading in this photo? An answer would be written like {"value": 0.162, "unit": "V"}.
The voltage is {"value": 18.5, "unit": "V"}
